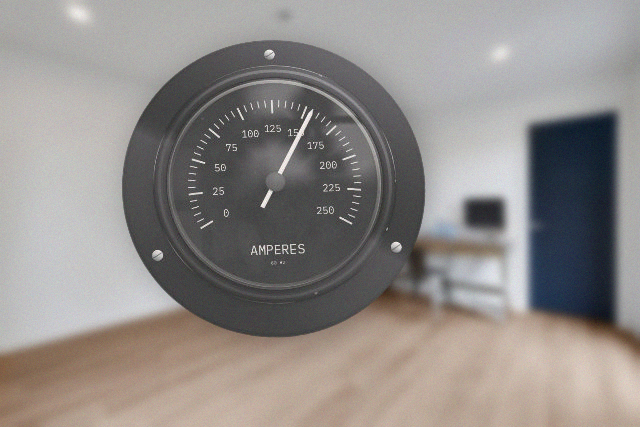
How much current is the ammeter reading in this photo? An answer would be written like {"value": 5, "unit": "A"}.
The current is {"value": 155, "unit": "A"}
